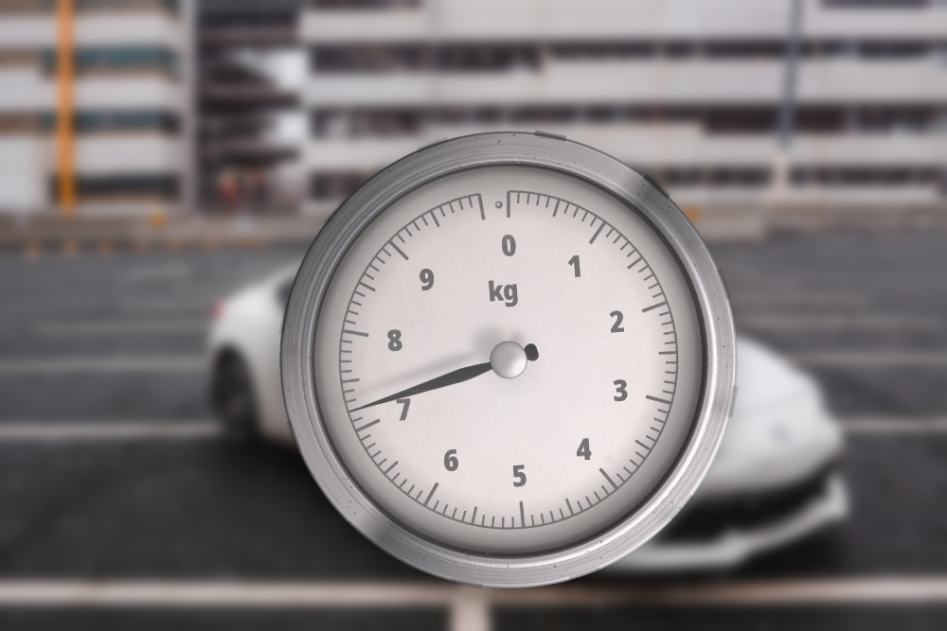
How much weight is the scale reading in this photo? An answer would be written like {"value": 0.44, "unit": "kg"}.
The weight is {"value": 7.2, "unit": "kg"}
